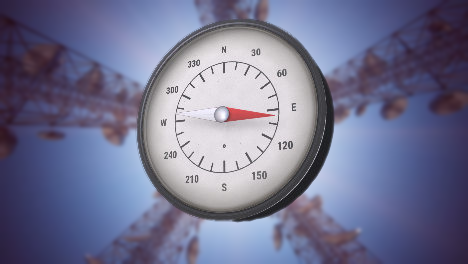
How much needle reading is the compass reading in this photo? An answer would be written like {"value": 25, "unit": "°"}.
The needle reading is {"value": 97.5, "unit": "°"}
